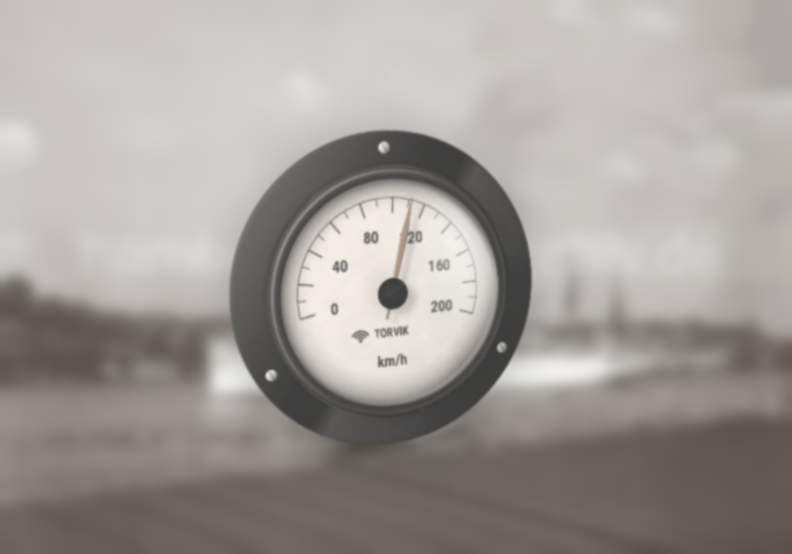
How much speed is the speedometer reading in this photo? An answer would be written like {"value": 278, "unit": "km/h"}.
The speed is {"value": 110, "unit": "km/h"}
